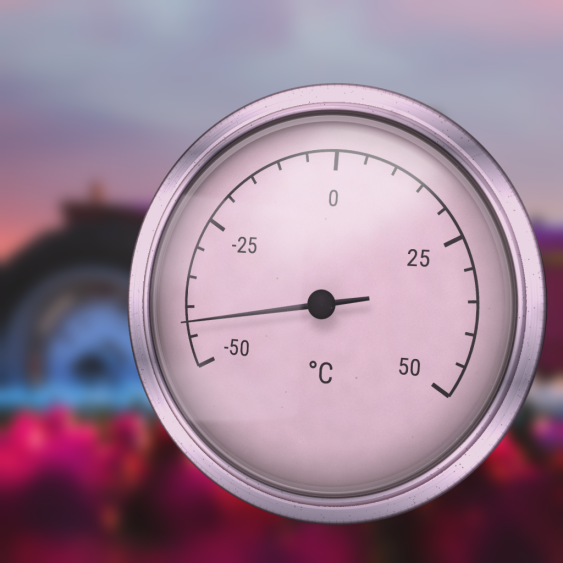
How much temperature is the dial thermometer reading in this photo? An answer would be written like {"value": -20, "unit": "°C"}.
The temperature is {"value": -42.5, "unit": "°C"}
